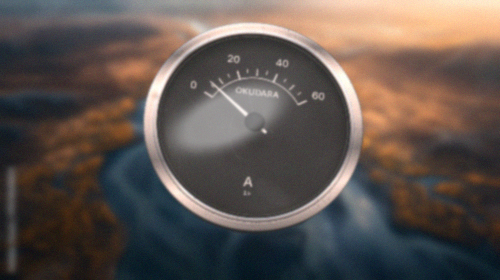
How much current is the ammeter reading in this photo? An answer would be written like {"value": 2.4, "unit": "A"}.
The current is {"value": 5, "unit": "A"}
